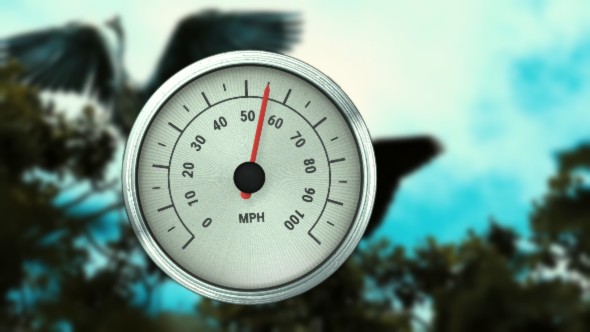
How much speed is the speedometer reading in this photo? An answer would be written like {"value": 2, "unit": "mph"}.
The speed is {"value": 55, "unit": "mph"}
